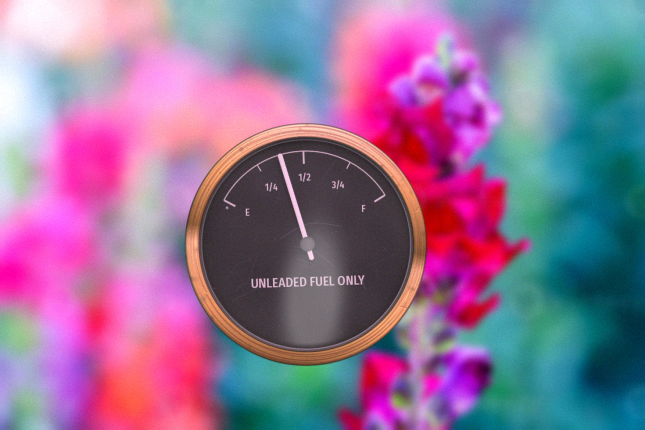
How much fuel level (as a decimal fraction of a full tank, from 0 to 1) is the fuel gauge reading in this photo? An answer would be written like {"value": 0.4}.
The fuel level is {"value": 0.375}
